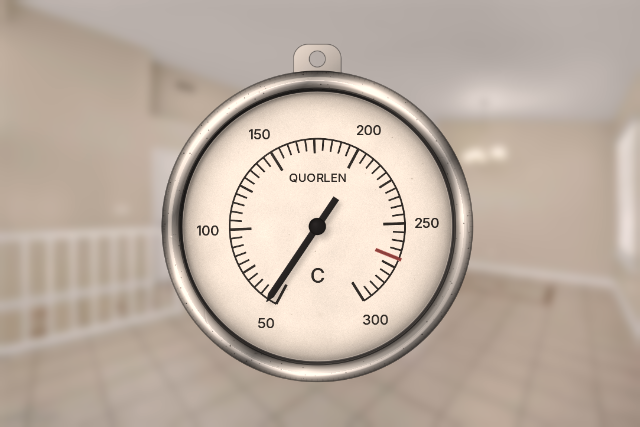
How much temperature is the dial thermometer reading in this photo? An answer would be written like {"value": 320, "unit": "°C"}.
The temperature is {"value": 55, "unit": "°C"}
